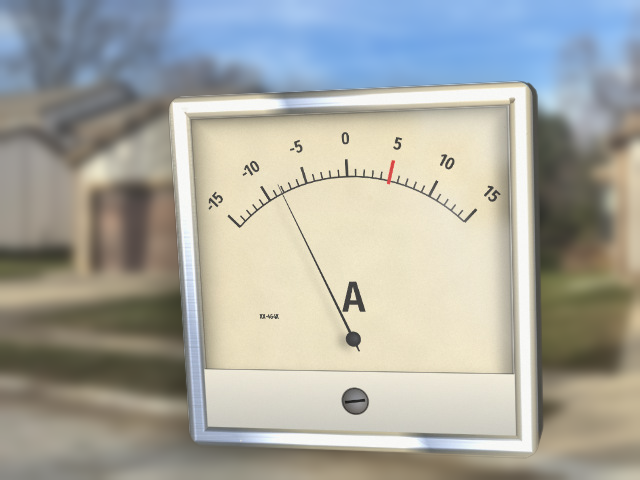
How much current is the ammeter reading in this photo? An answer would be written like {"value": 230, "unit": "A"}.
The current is {"value": -8, "unit": "A"}
